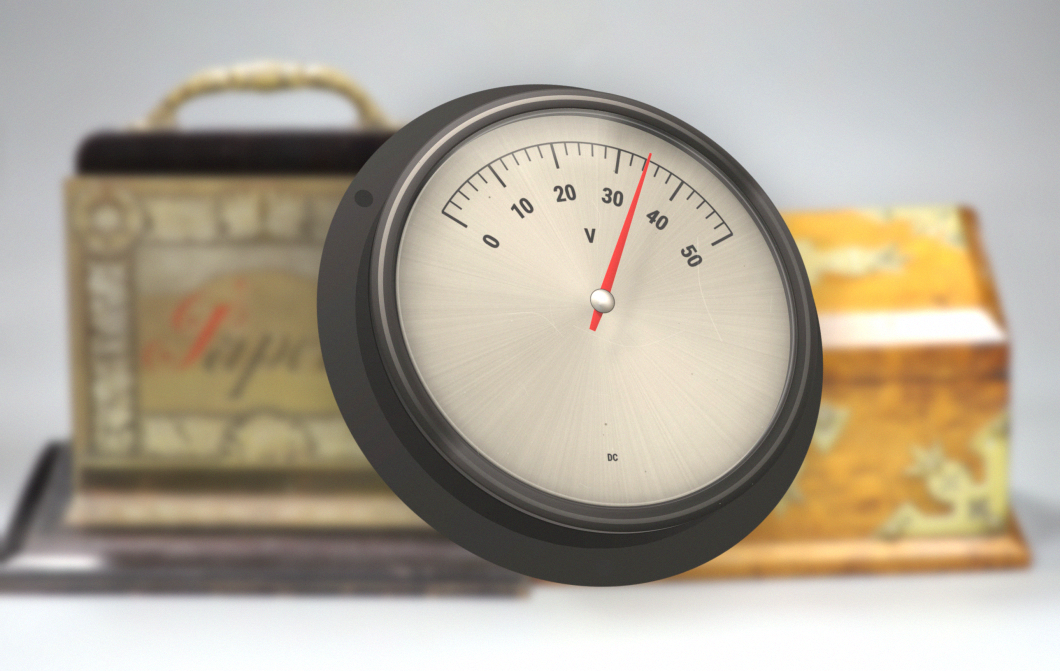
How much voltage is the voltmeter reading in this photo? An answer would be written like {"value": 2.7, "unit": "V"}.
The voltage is {"value": 34, "unit": "V"}
